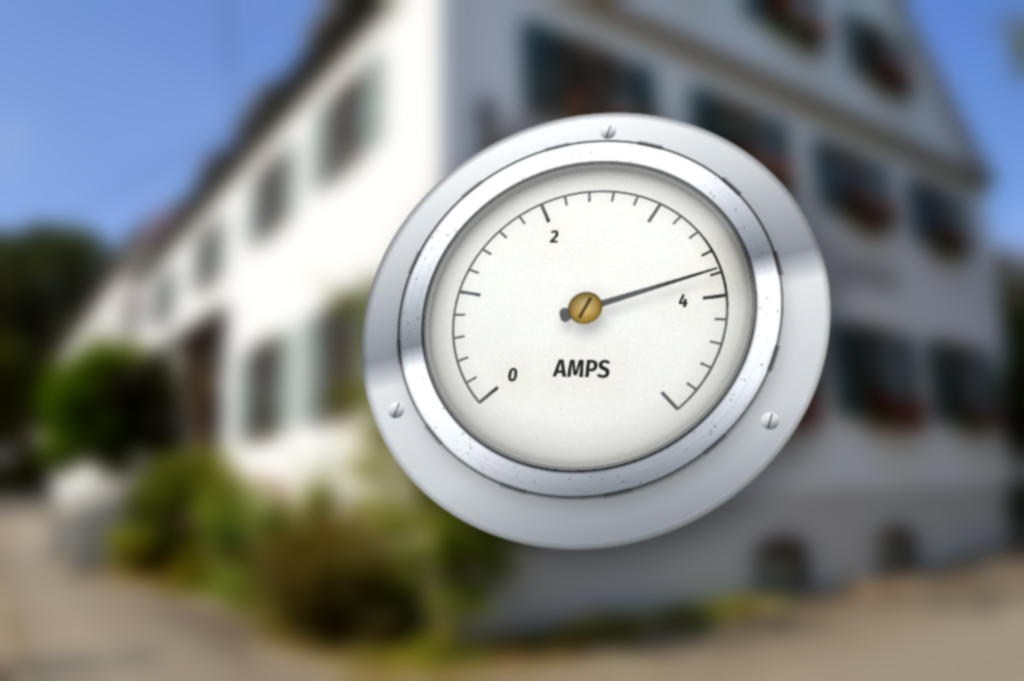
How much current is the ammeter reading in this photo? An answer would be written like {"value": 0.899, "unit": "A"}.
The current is {"value": 3.8, "unit": "A"}
